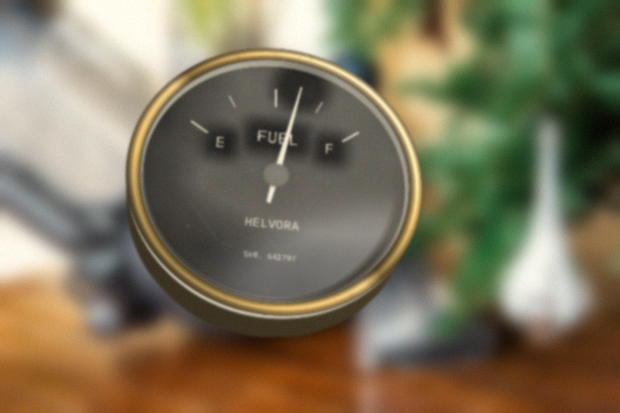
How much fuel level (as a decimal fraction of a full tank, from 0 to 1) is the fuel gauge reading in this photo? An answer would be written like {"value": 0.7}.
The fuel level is {"value": 0.625}
